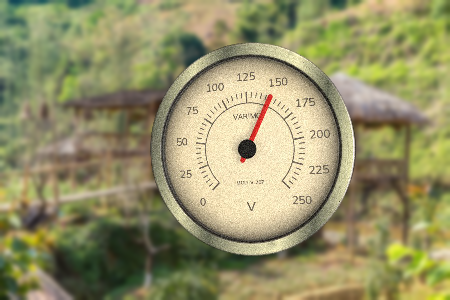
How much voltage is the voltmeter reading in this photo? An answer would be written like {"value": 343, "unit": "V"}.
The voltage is {"value": 150, "unit": "V"}
